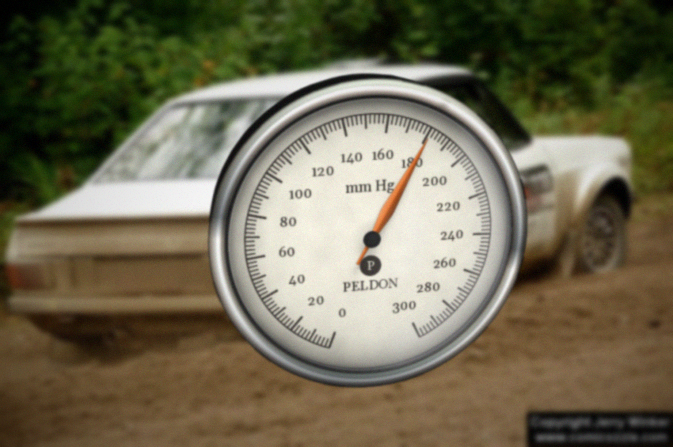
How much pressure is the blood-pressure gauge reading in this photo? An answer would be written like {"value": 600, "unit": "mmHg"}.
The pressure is {"value": 180, "unit": "mmHg"}
